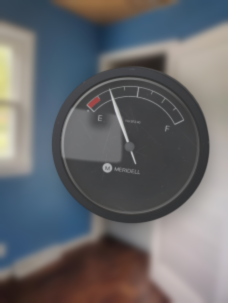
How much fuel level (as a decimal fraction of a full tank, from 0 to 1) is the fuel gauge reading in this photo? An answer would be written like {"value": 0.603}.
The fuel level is {"value": 0.25}
